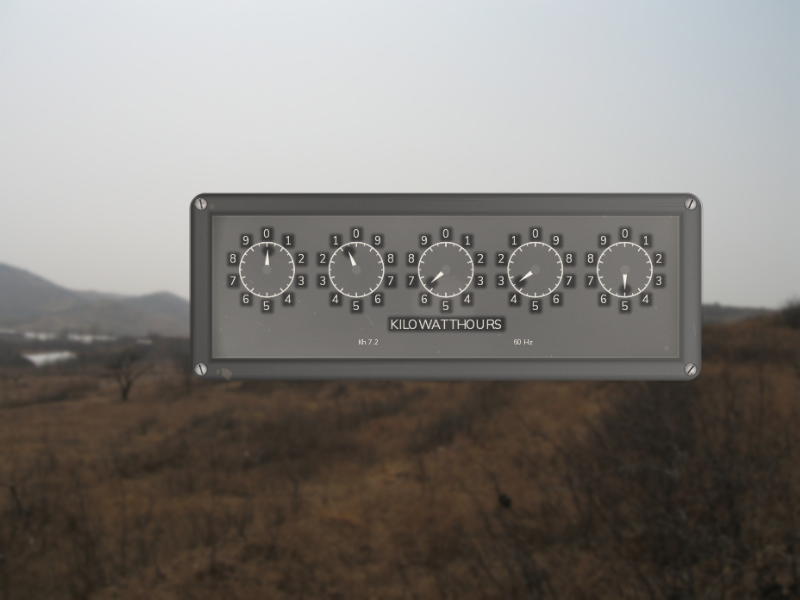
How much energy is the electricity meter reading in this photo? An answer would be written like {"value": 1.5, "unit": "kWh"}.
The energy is {"value": 635, "unit": "kWh"}
